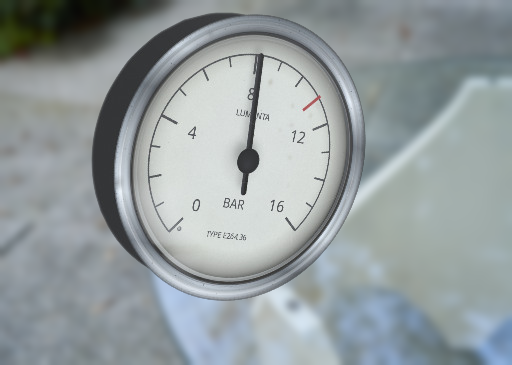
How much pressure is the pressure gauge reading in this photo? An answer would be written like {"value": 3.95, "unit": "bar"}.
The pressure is {"value": 8, "unit": "bar"}
